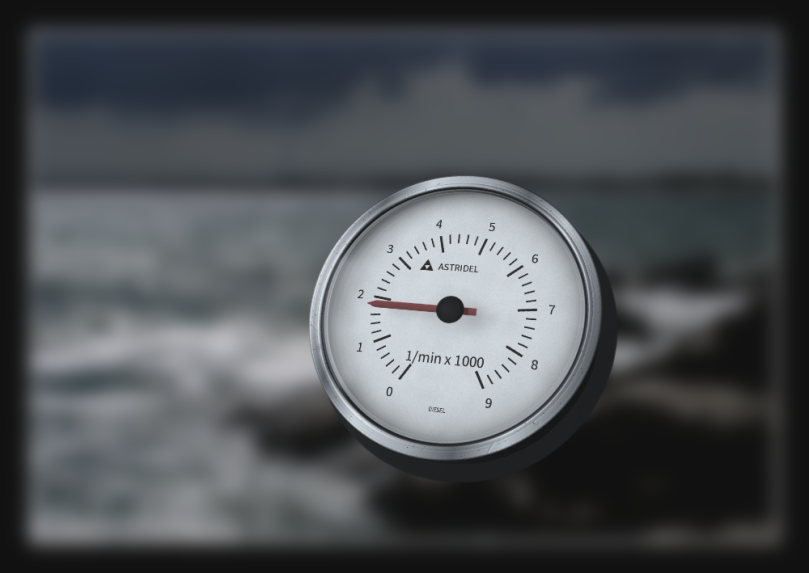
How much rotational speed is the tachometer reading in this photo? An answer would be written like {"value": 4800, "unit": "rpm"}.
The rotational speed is {"value": 1800, "unit": "rpm"}
